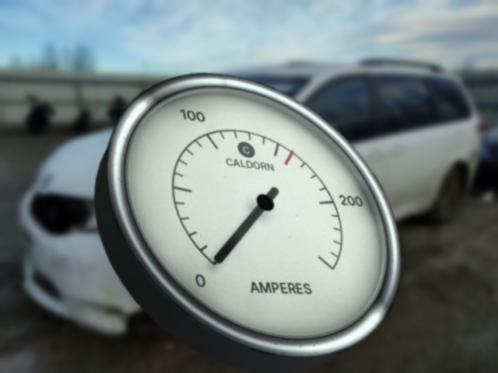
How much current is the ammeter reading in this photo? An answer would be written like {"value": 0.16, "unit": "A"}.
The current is {"value": 0, "unit": "A"}
